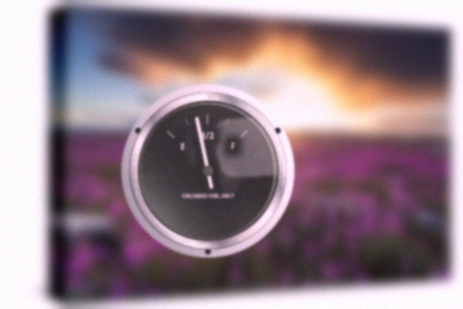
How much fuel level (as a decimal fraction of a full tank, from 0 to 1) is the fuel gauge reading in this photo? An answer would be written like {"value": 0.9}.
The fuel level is {"value": 0.375}
